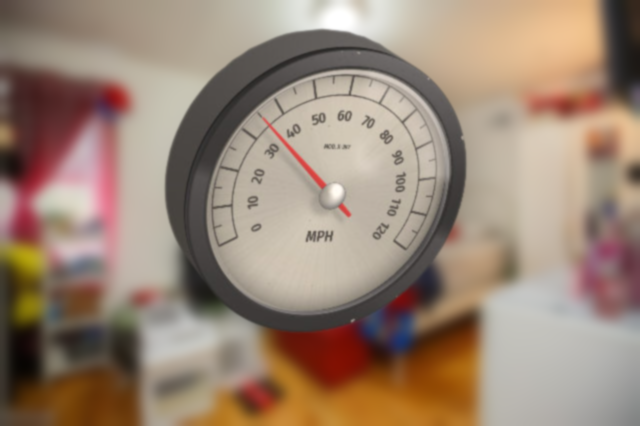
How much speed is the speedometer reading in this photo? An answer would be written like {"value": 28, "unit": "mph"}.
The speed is {"value": 35, "unit": "mph"}
